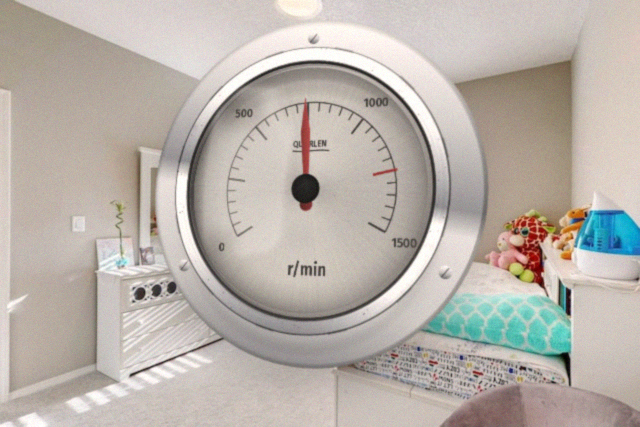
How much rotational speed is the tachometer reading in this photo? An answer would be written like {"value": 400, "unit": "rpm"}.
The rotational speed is {"value": 750, "unit": "rpm"}
